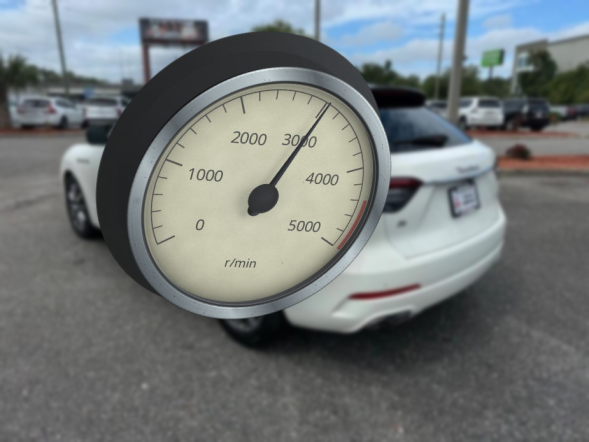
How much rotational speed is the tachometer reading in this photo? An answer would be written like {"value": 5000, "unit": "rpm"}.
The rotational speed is {"value": 3000, "unit": "rpm"}
